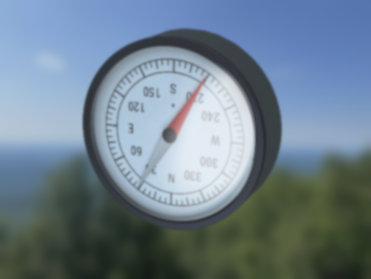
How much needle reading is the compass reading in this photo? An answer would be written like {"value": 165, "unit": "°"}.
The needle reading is {"value": 210, "unit": "°"}
